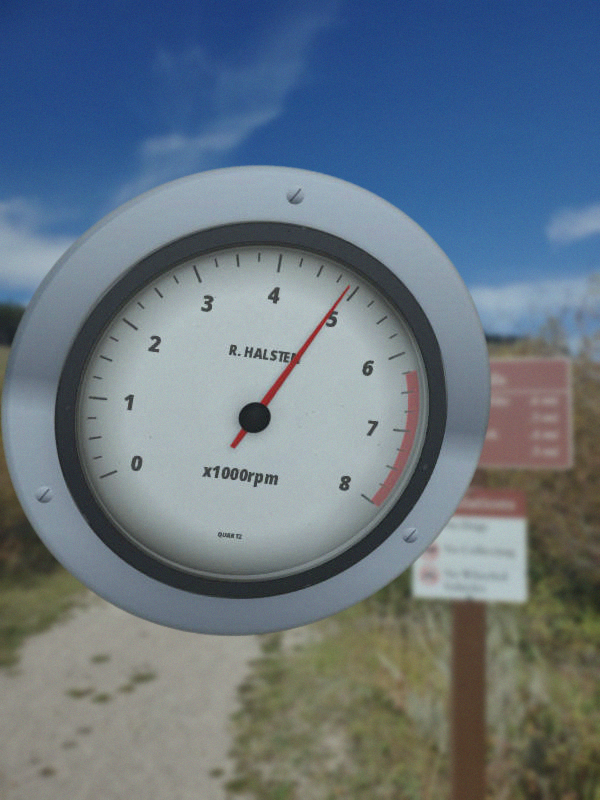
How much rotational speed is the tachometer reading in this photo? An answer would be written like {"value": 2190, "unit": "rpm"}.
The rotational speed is {"value": 4875, "unit": "rpm"}
